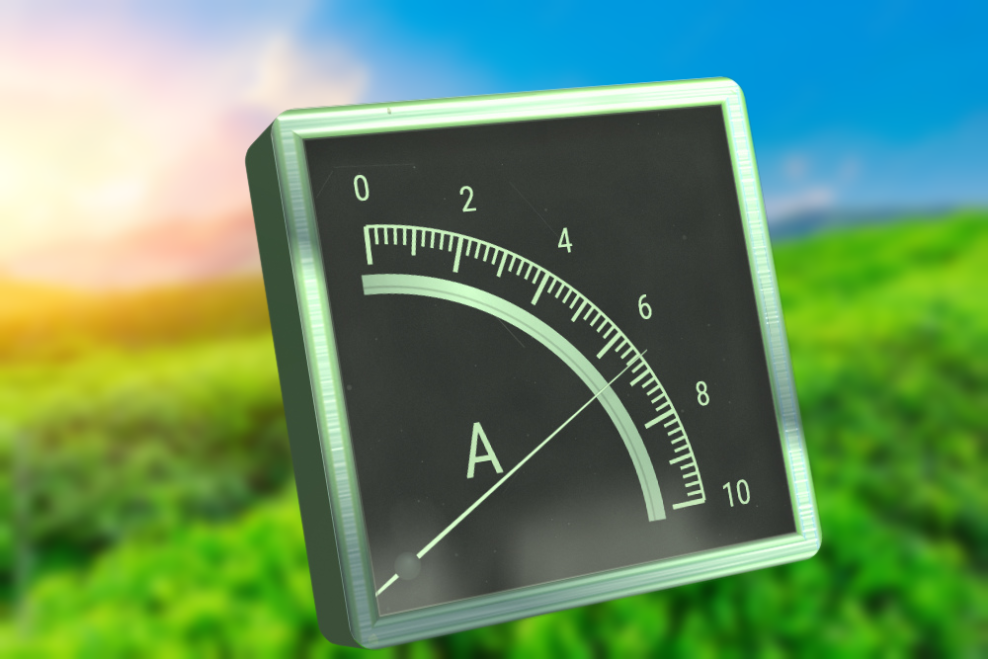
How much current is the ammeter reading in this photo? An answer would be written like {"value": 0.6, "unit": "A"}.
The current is {"value": 6.6, "unit": "A"}
